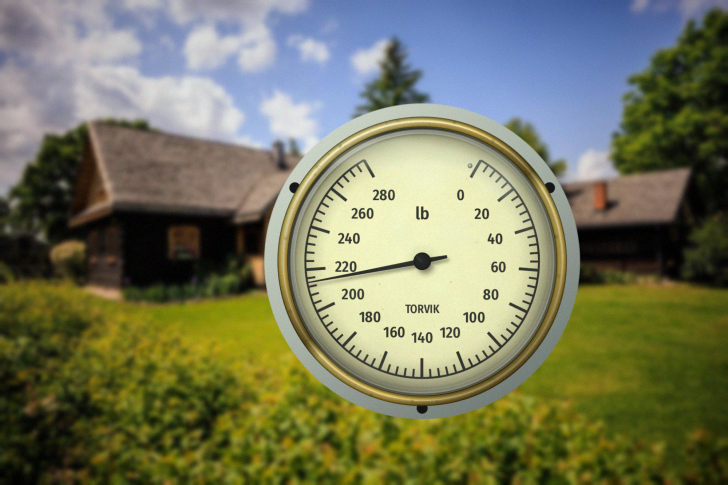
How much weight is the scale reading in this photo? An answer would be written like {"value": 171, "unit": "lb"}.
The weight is {"value": 214, "unit": "lb"}
